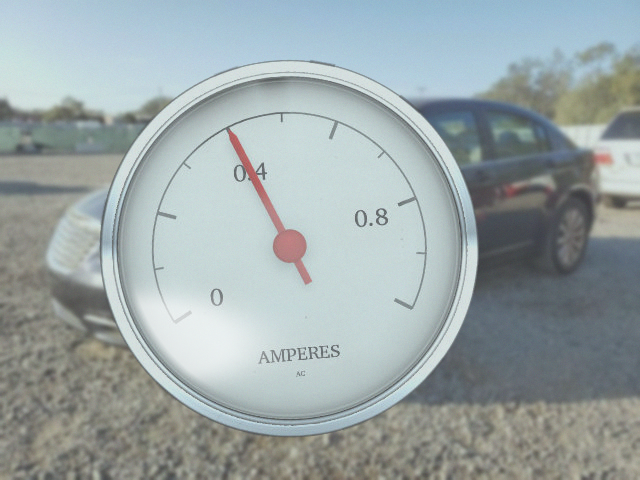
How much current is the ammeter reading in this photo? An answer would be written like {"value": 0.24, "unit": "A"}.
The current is {"value": 0.4, "unit": "A"}
